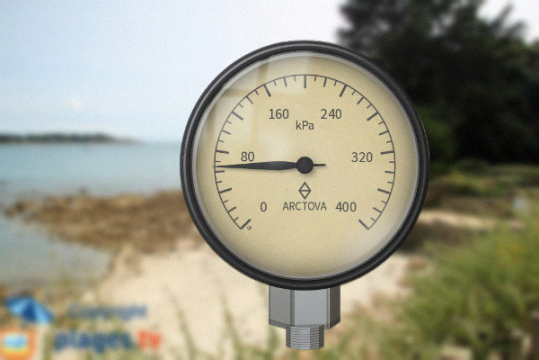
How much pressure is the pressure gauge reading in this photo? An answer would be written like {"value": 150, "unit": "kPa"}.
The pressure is {"value": 65, "unit": "kPa"}
